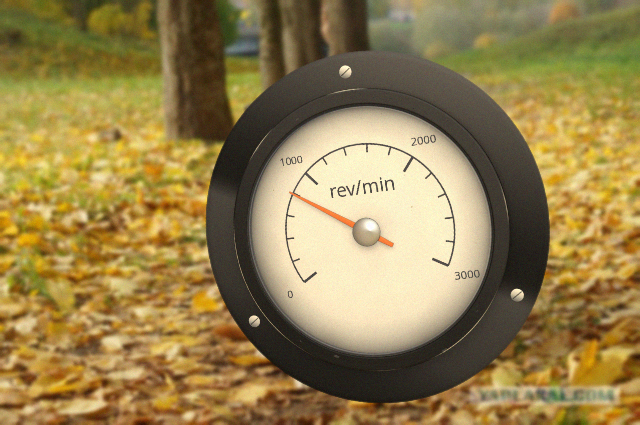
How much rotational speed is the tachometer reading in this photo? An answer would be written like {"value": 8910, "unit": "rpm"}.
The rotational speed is {"value": 800, "unit": "rpm"}
